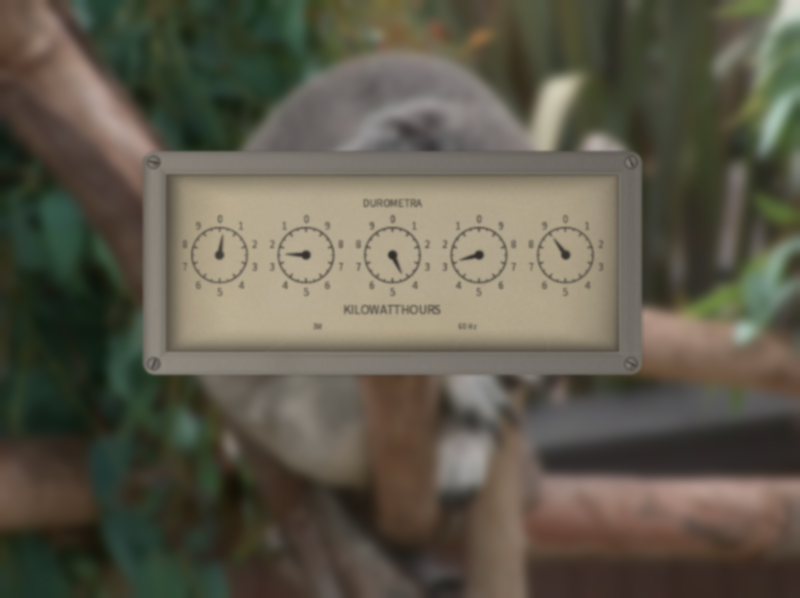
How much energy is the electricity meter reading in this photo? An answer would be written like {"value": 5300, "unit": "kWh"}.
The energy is {"value": 2429, "unit": "kWh"}
